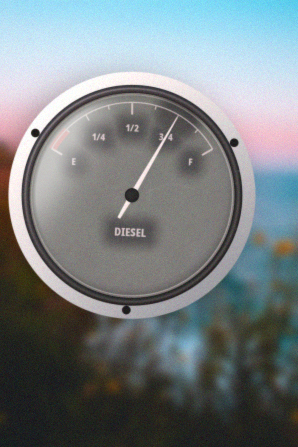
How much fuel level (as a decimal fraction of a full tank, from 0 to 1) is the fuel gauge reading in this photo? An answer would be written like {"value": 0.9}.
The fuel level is {"value": 0.75}
